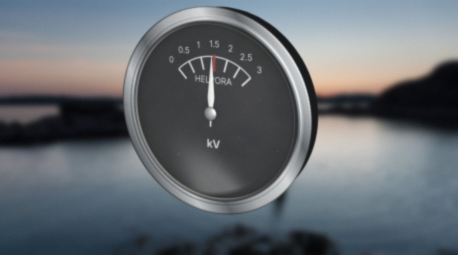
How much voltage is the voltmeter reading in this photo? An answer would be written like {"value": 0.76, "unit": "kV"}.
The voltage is {"value": 1.5, "unit": "kV"}
